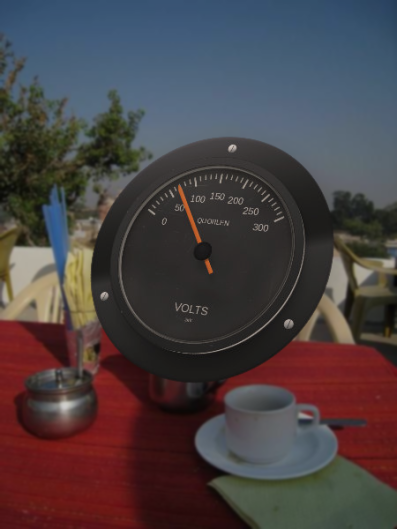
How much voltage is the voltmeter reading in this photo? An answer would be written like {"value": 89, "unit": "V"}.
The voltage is {"value": 70, "unit": "V"}
